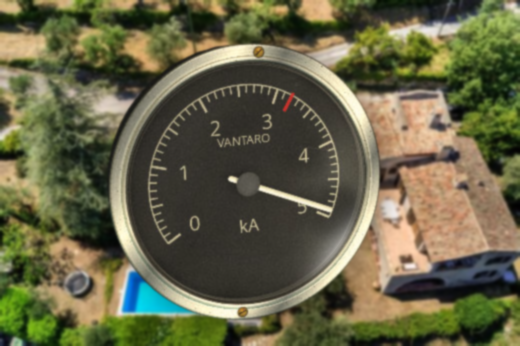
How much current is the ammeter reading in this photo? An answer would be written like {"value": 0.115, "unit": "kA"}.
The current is {"value": 4.9, "unit": "kA"}
